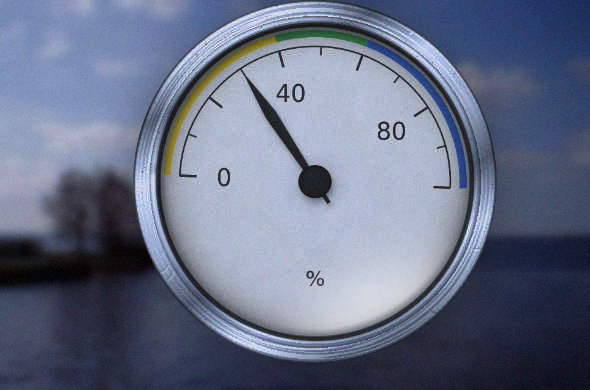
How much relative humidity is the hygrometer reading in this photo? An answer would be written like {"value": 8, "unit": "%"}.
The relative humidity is {"value": 30, "unit": "%"}
